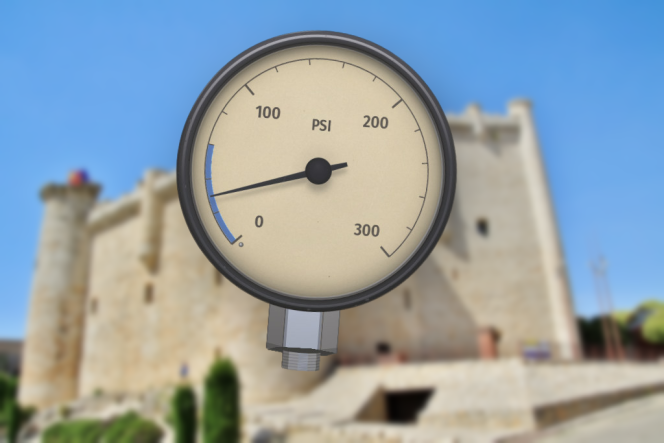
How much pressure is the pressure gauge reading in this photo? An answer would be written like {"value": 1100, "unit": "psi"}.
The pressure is {"value": 30, "unit": "psi"}
